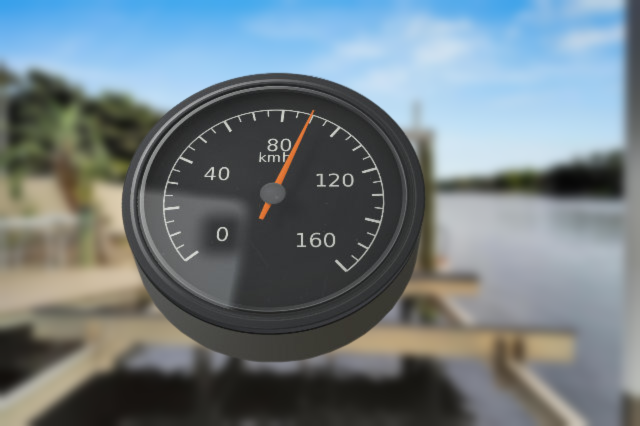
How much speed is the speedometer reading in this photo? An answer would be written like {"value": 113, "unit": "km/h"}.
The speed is {"value": 90, "unit": "km/h"}
